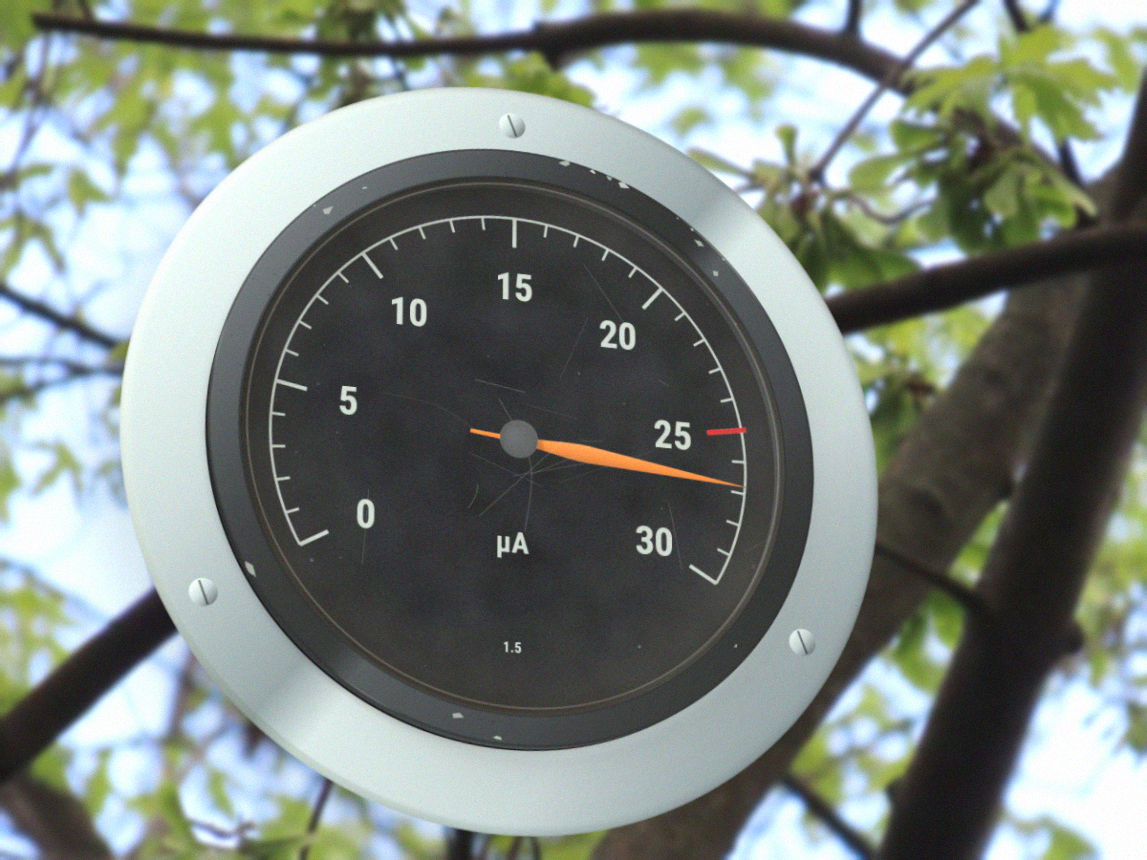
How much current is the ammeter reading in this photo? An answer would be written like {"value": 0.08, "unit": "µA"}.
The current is {"value": 27, "unit": "µA"}
